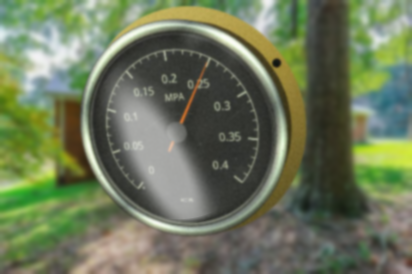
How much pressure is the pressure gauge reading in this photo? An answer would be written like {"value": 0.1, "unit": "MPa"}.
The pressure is {"value": 0.25, "unit": "MPa"}
